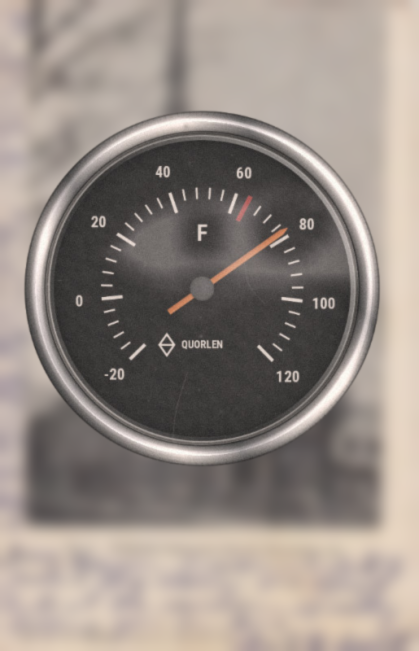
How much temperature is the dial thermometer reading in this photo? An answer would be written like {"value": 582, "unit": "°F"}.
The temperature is {"value": 78, "unit": "°F"}
